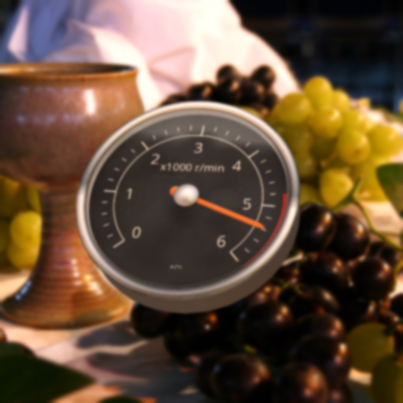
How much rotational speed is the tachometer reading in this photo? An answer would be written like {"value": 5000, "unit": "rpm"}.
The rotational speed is {"value": 5400, "unit": "rpm"}
